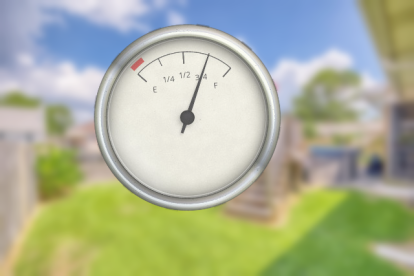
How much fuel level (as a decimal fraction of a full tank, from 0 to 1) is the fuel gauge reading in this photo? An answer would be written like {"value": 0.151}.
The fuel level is {"value": 0.75}
